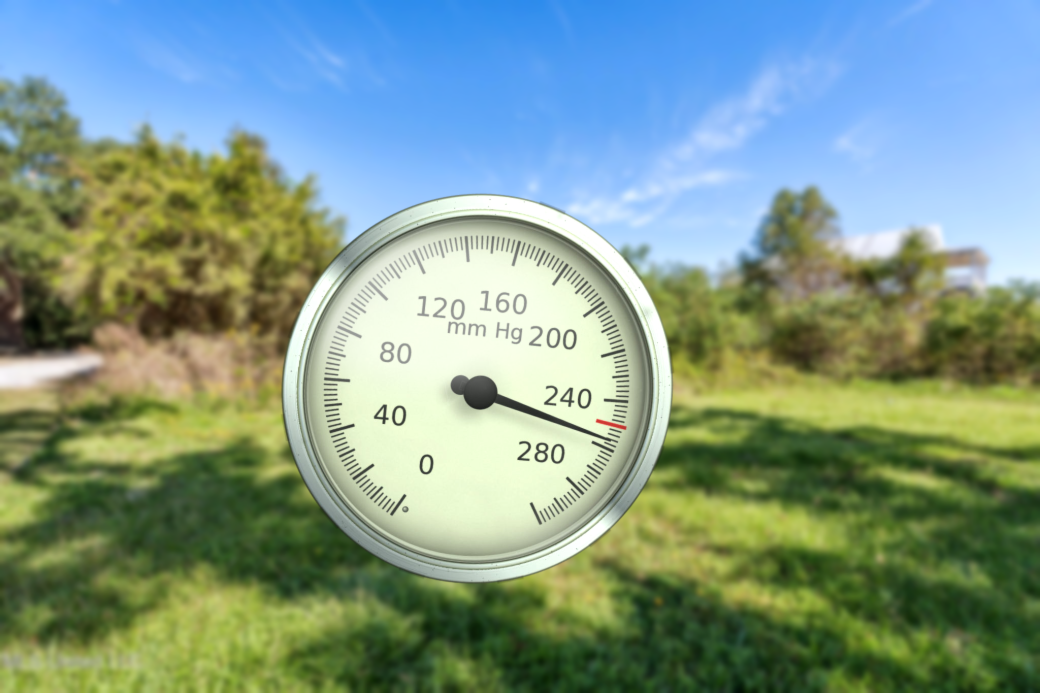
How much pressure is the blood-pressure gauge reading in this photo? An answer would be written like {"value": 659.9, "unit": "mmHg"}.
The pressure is {"value": 256, "unit": "mmHg"}
